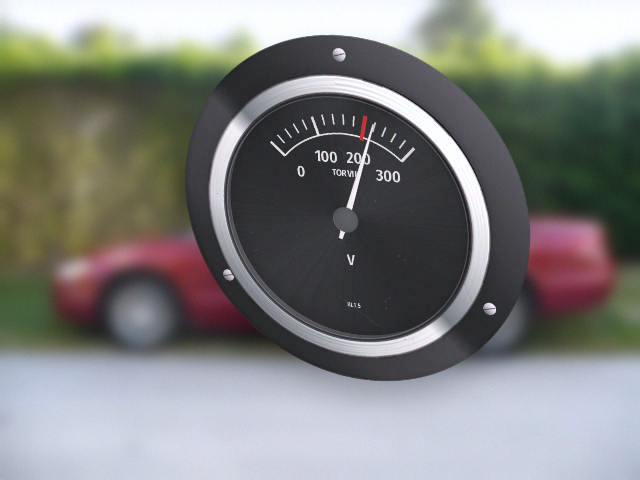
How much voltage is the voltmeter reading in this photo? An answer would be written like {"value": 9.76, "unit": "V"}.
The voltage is {"value": 220, "unit": "V"}
